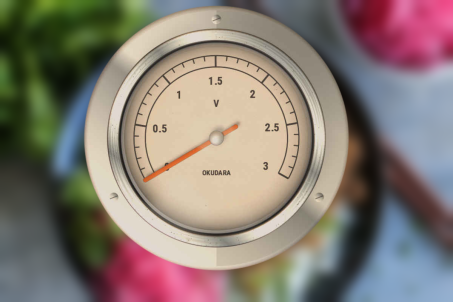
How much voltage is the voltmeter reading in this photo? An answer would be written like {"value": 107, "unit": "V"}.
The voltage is {"value": 0, "unit": "V"}
